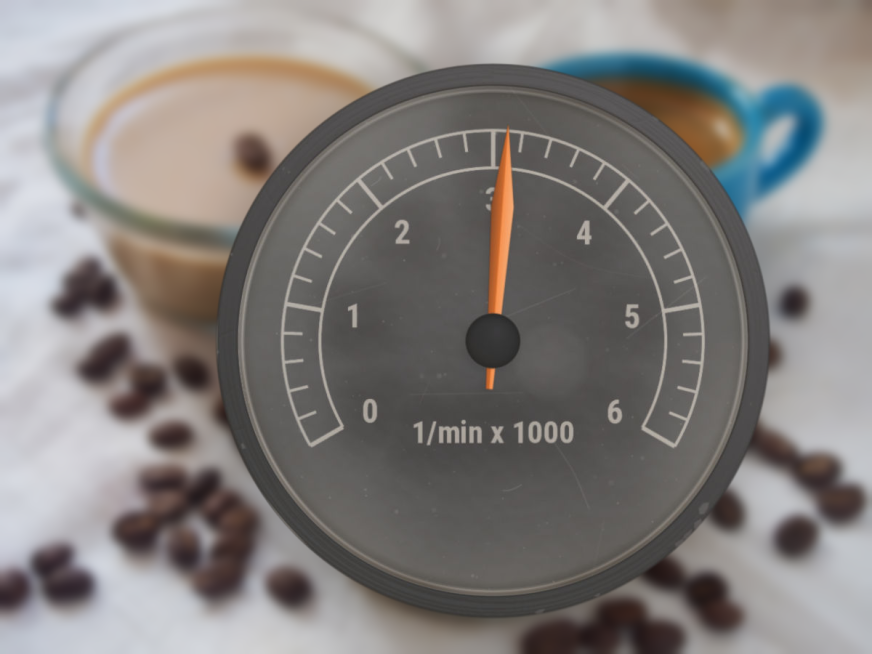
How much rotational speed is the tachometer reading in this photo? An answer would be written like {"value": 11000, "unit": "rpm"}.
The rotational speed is {"value": 3100, "unit": "rpm"}
